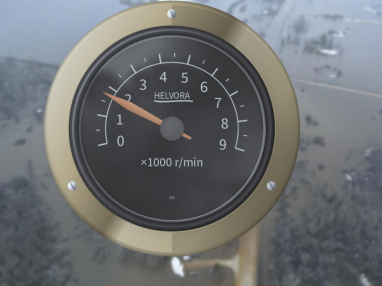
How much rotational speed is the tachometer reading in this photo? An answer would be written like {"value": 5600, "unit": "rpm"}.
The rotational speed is {"value": 1750, "unit": "rpm"}
